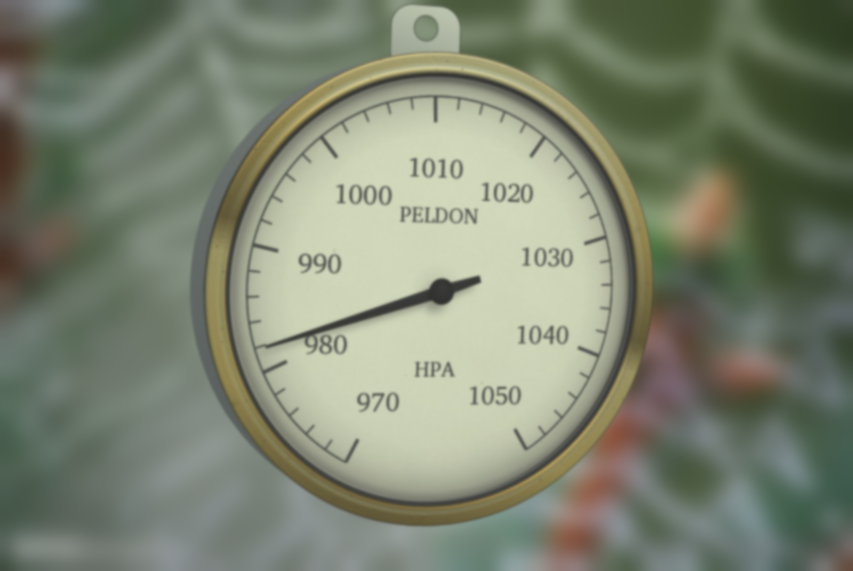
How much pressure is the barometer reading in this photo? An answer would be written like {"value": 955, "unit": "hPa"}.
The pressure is {"value": 982, "unit": "hPa"}
